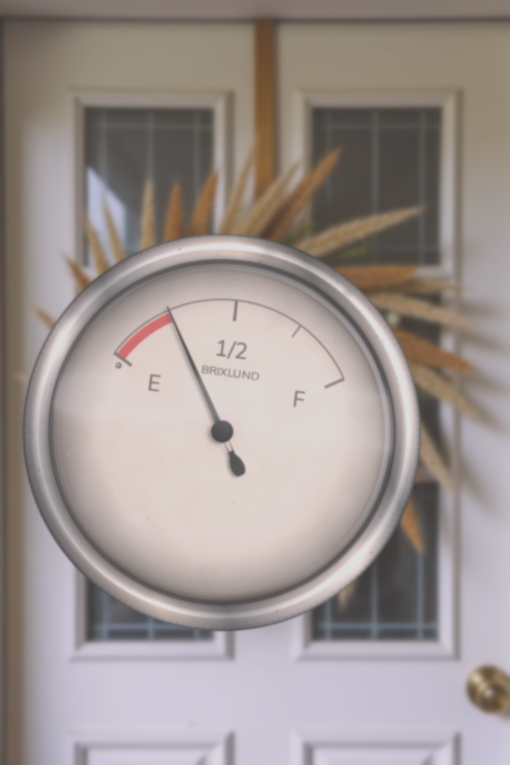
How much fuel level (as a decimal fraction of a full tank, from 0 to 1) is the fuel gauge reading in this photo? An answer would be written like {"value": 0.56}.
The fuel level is {"value": 0.25}
